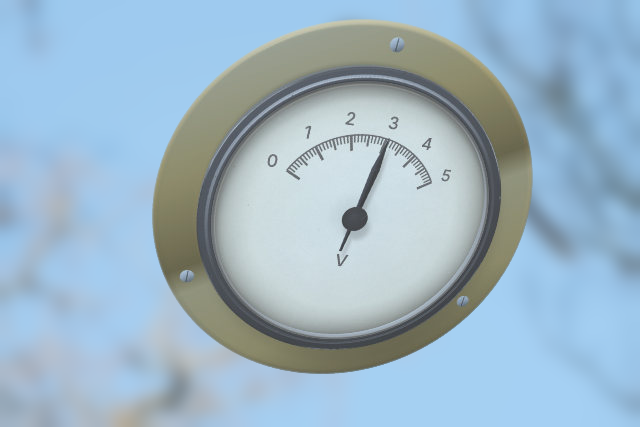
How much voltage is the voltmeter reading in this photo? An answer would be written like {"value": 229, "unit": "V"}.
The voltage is {"value": 3, "unit": "V"}
